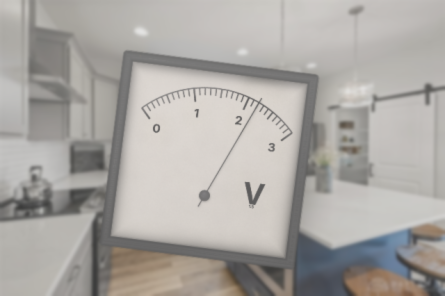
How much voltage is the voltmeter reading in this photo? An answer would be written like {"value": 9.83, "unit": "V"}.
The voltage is {"value": 2.2, "unit": "V"}
